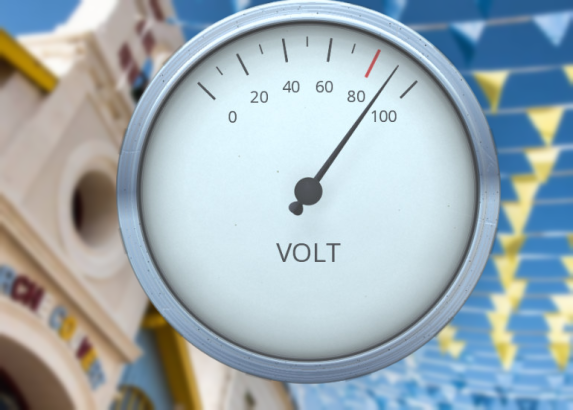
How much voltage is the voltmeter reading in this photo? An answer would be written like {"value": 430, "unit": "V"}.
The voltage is {"value": 90, "unit": "V"}
